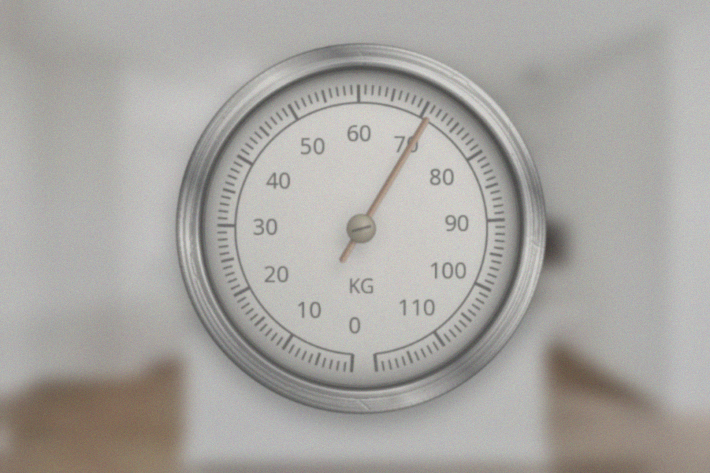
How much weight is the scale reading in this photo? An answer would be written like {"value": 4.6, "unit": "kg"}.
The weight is {"value": 71, "unit": "kg"}
